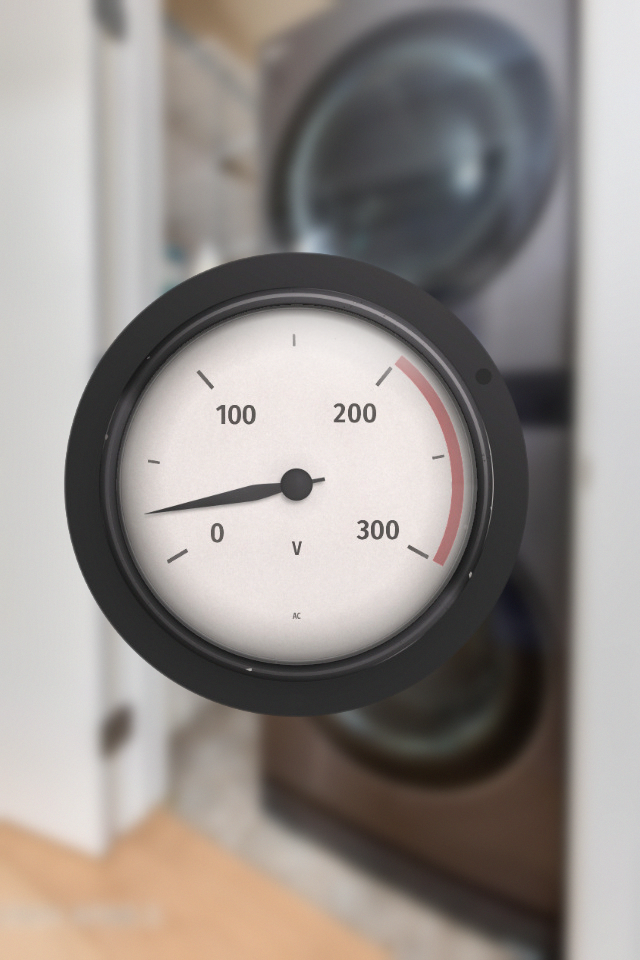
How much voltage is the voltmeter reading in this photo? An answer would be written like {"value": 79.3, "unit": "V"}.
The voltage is {"value": 25, "unit": "V"}
